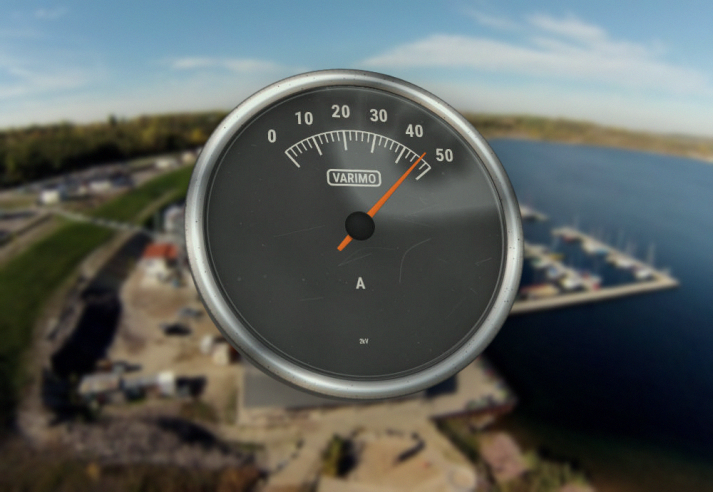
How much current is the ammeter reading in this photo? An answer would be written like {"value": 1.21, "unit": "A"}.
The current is {"value": 46, "unit": "A"}
